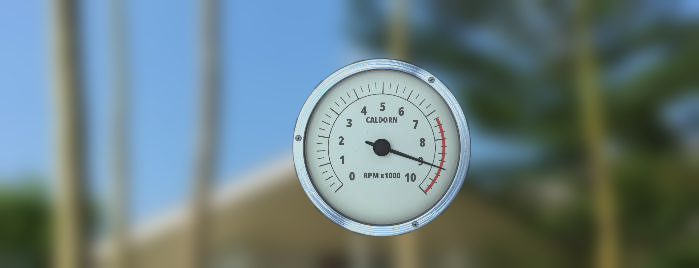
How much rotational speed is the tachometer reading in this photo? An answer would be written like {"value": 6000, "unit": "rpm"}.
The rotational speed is {"value": 9000, "unit": "rpm"}
